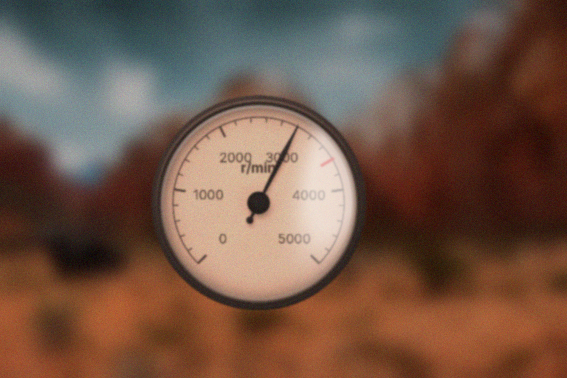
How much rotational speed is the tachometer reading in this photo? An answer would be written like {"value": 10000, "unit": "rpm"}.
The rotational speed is {"value": 3000, "unit": "rpm"}
